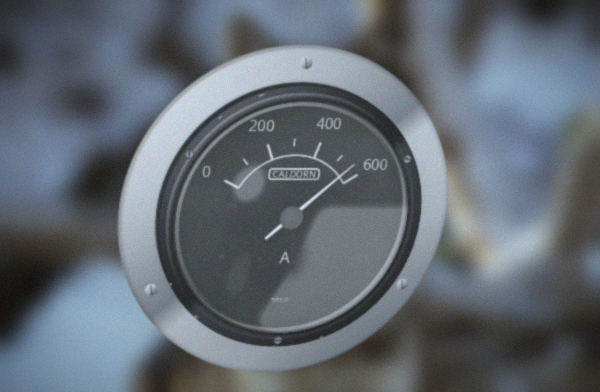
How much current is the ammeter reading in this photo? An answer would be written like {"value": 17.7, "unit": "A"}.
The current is {"value": 550, "unit": "A"}
